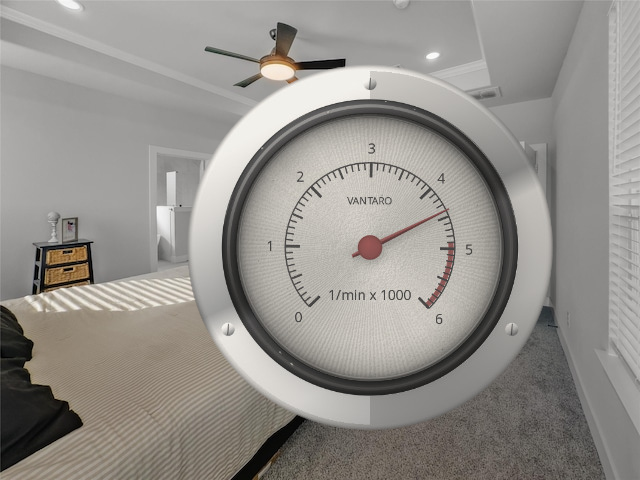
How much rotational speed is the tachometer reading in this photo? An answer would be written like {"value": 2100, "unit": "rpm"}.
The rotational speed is {"value": 4400, "unit": "rpm"}
